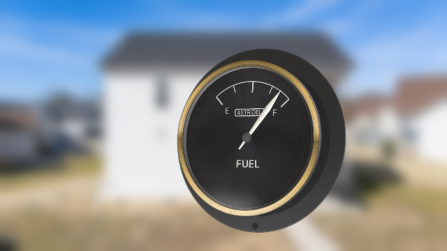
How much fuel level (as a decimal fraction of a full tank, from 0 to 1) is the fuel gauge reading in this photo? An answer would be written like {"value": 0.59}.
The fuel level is {"value": 0.875}
